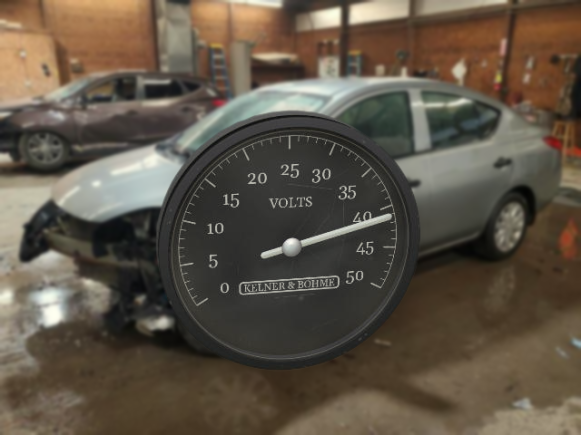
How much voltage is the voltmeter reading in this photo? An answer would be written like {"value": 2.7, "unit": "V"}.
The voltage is {"value": 41, "unit": "V"}
